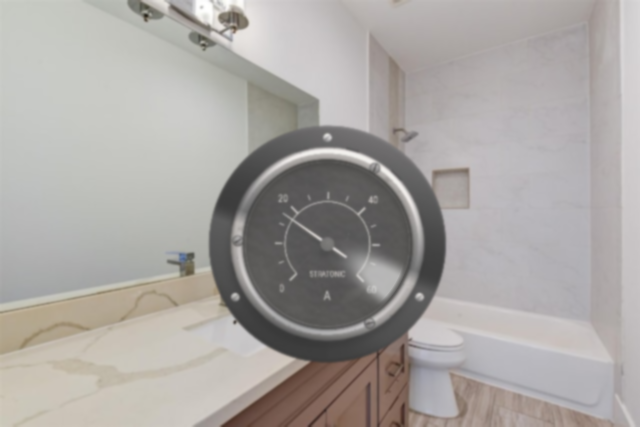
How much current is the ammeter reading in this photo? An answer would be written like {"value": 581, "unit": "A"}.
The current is {"value": 17.5, "unit": "A"}
